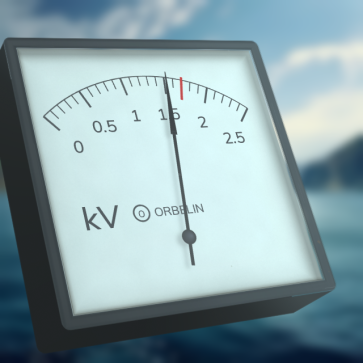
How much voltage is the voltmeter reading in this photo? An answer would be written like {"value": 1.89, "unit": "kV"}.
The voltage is {"value": 1.5, "unit": "kV"}
